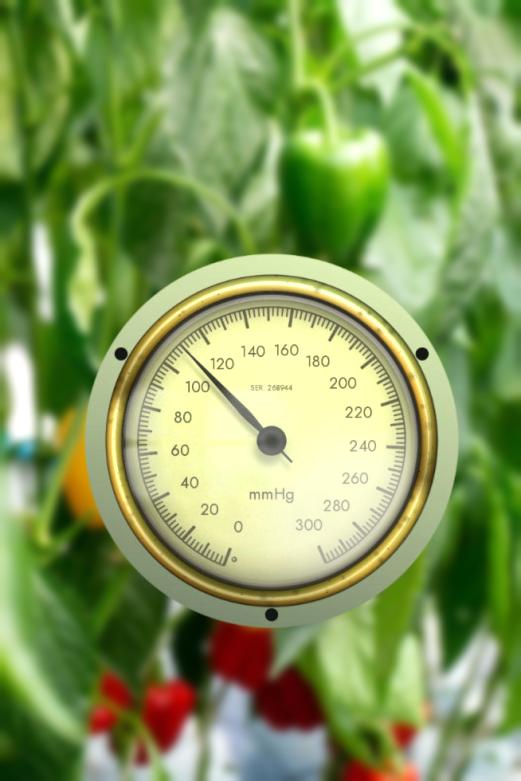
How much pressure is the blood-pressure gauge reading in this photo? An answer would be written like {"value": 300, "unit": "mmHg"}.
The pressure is {"value": 110, "unit": "mmHg"}
